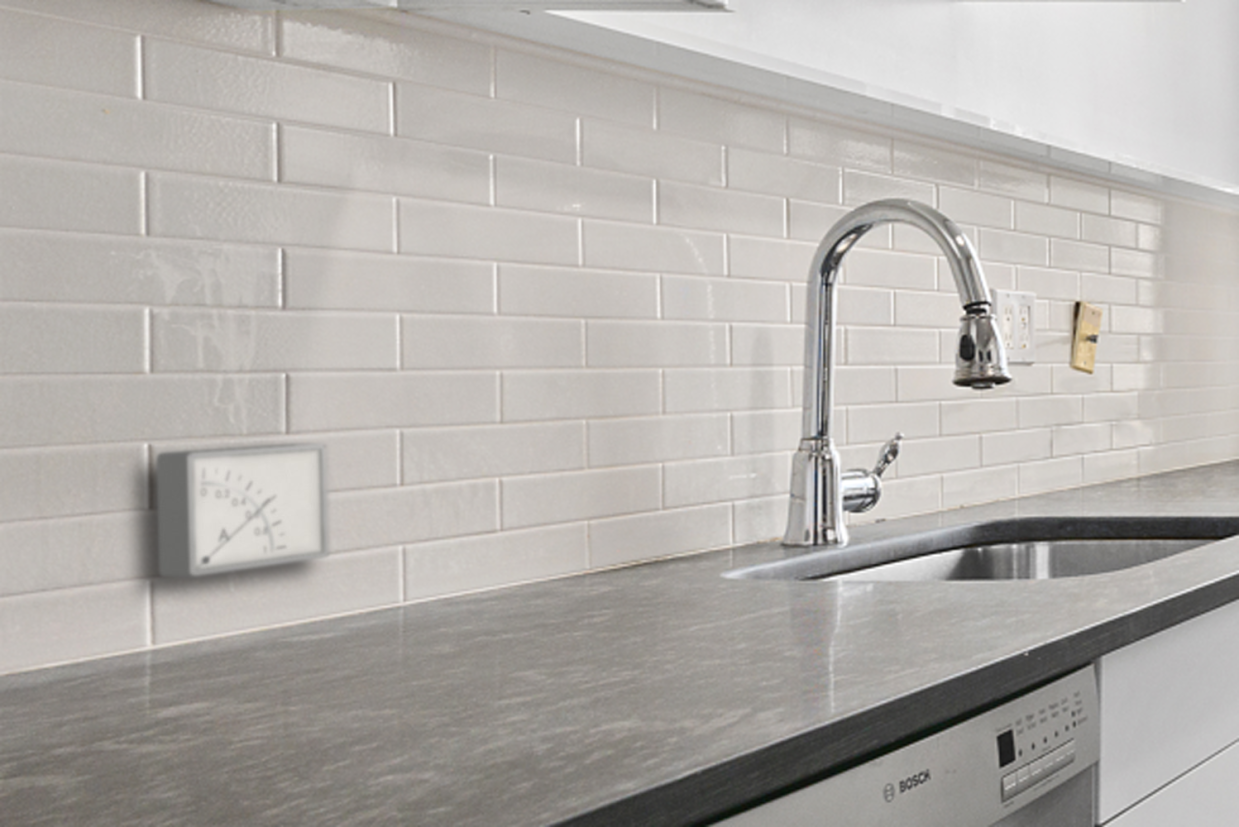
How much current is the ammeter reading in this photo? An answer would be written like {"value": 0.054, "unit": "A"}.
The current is {"value": 0.6, "unit": "A"}
